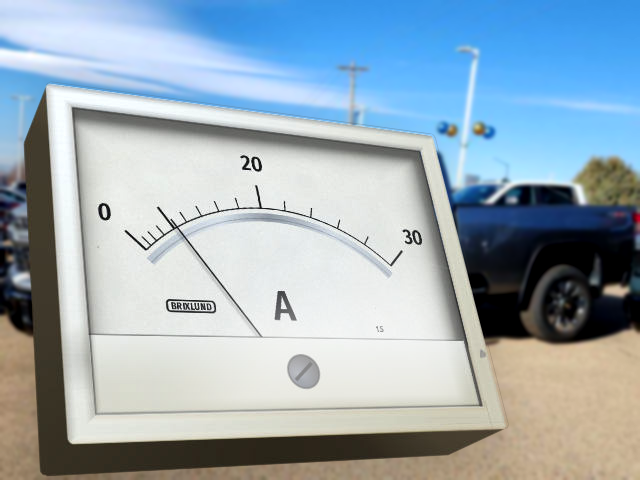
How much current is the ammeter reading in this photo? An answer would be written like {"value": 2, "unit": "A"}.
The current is {"value": 10, "unit": "A"}
